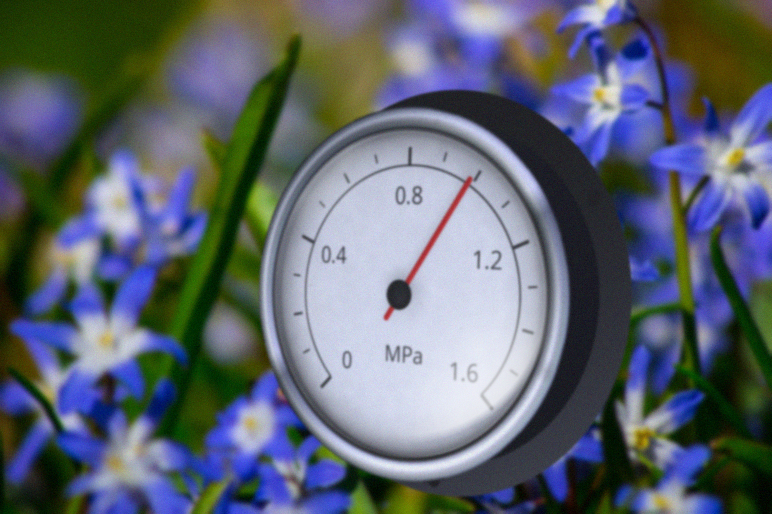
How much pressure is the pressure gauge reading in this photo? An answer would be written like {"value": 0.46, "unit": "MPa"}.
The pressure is {"value": 1, "unit": "MPa"}
